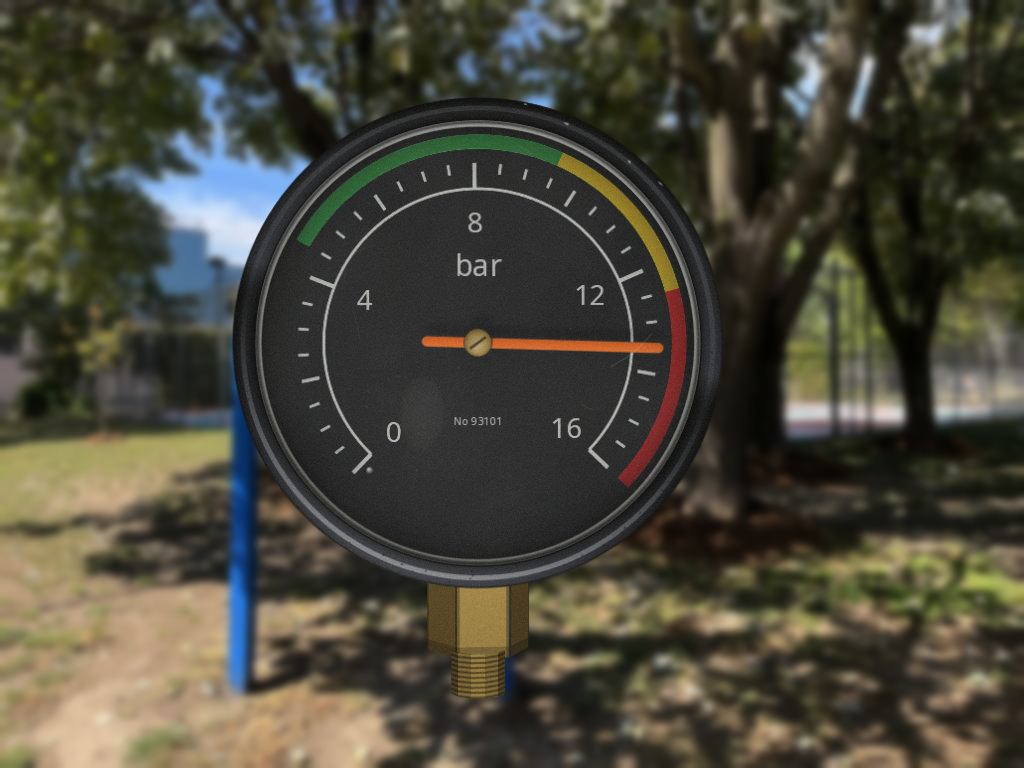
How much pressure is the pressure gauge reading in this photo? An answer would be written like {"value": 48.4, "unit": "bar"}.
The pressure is {"value": 13.5, "unit": "bar"}
